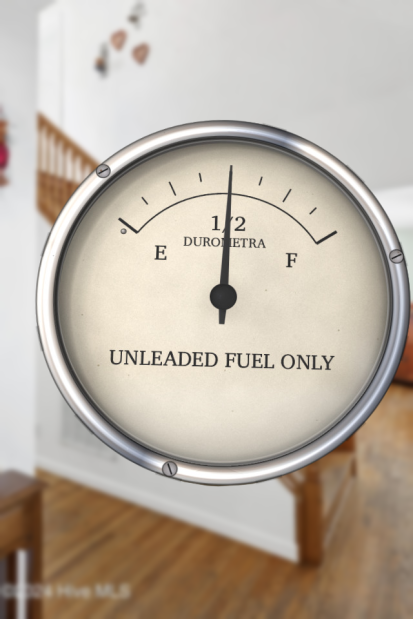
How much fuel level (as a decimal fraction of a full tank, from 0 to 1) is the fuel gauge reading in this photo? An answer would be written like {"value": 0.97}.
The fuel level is {"value": 0.5}
